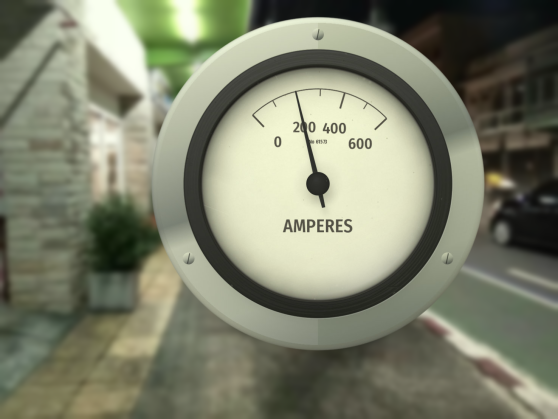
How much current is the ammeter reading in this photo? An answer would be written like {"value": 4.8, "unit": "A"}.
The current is {"value": 200, "unit": "A"}
